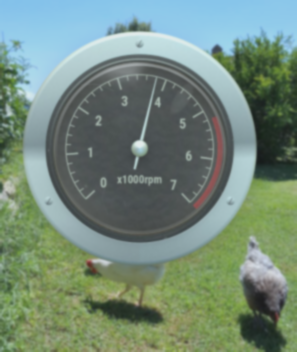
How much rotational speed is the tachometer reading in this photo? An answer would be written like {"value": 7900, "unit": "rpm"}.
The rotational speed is {"value": 3800, "unit": "rpm"}
